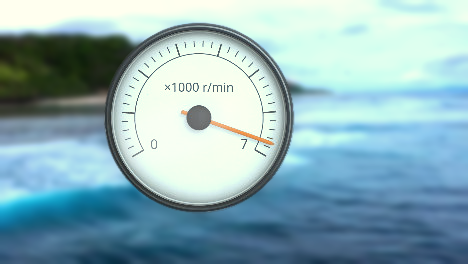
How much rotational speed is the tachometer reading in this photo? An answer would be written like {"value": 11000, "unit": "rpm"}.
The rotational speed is {"value": 6700, "unit": "rpm"}
